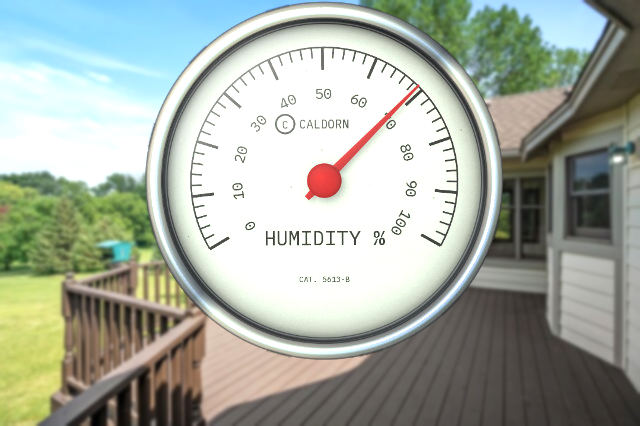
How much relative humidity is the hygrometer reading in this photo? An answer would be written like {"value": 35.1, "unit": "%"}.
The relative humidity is {"value": 69, "unit": "%"}
